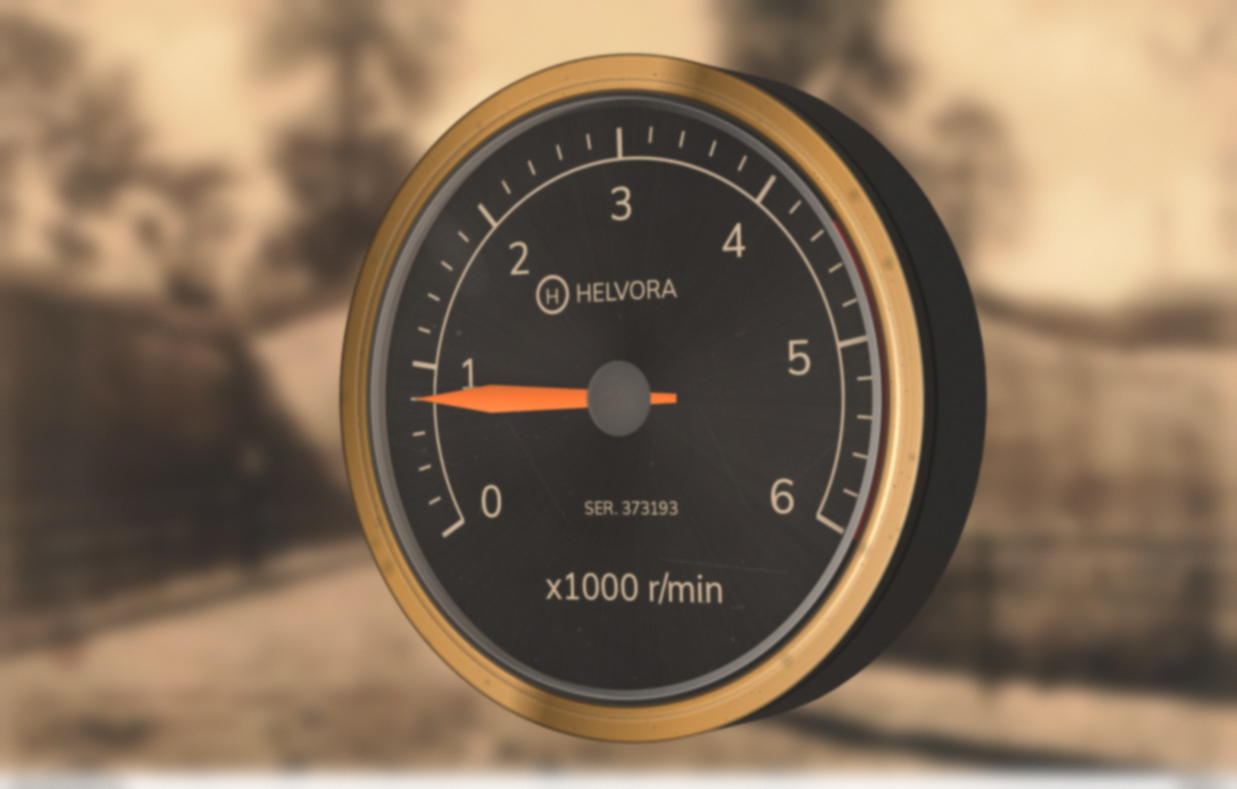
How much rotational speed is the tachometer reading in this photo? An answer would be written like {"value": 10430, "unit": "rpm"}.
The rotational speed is {"value": 800, "unit": "rpm"}
